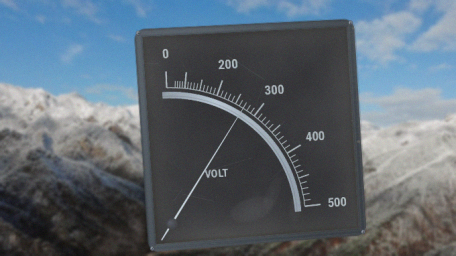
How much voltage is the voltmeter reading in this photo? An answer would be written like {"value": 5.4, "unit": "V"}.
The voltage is {"value": 270, "unit": "V"}
